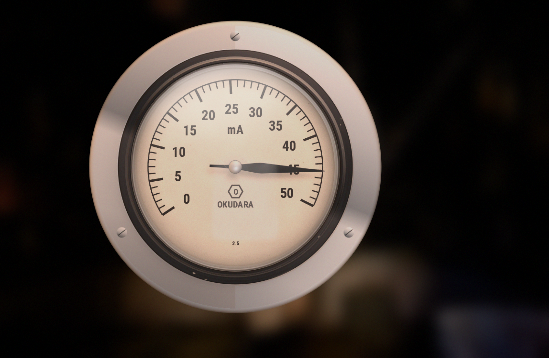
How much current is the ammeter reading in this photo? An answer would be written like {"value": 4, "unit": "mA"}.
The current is {"value": 45, "unit": "mA"}
